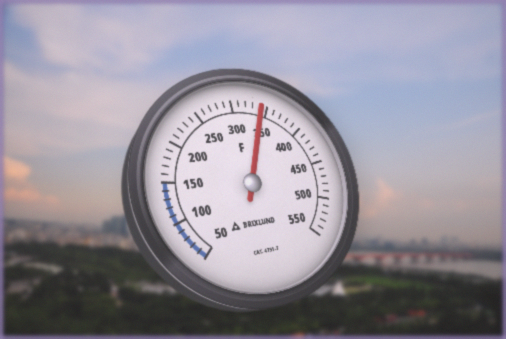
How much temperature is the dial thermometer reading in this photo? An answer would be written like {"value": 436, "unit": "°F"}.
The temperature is {"value": 340, "unit": "°F"}
